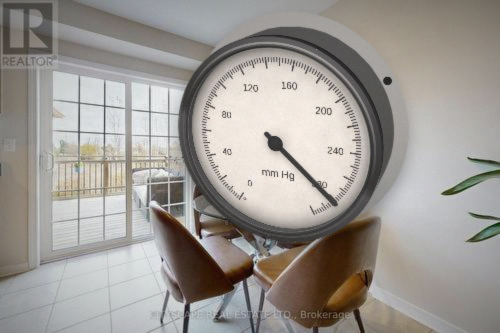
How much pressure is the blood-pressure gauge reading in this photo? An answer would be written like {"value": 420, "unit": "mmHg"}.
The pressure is {"value": 280, "unit": "mmHg"}
